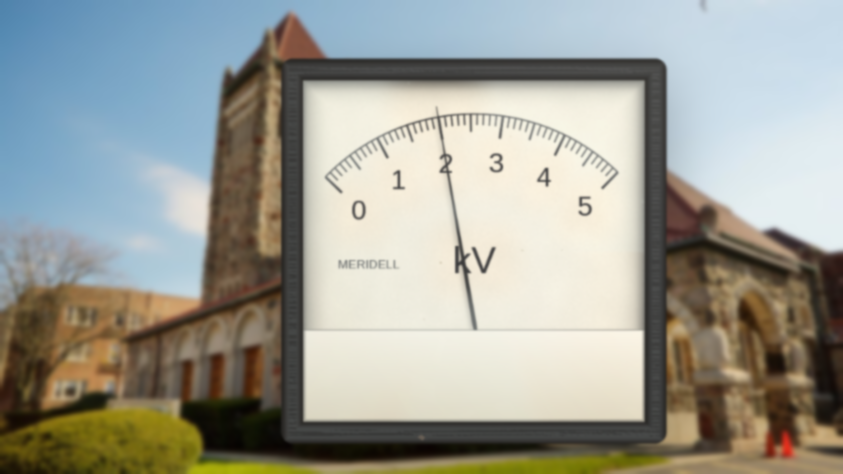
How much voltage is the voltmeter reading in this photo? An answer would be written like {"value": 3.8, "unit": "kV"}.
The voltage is {"value": 2, "unit": "kV"}
